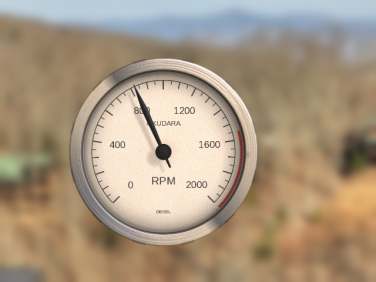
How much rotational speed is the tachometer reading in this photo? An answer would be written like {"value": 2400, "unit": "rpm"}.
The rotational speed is {"value": 825, "unit": "rpm"}
